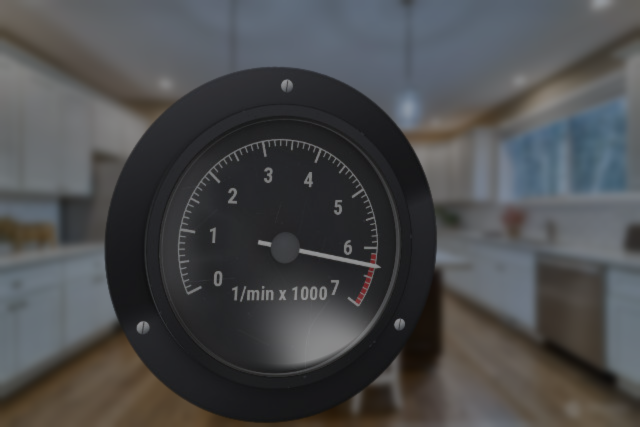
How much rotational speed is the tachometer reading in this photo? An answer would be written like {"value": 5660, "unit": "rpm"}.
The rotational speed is {"value": 6300, "unit": "rpm"}
